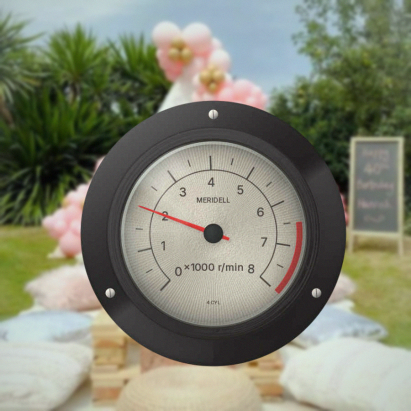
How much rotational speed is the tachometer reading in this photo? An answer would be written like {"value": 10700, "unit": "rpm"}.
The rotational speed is {"value": 2000, "unit": "rpm"}
